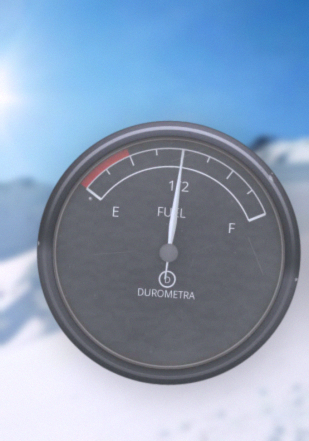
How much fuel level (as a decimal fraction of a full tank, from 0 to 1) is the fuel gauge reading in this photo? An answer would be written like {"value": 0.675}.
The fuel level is {"value": 0.5}
